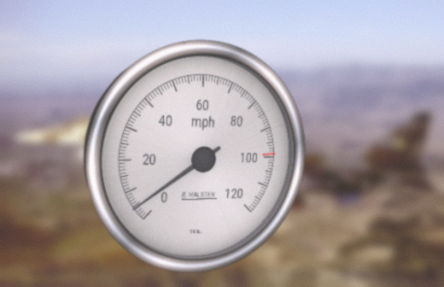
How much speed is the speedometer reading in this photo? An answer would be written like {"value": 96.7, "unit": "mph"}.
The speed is {"value": 5, "unit": "mph"}
